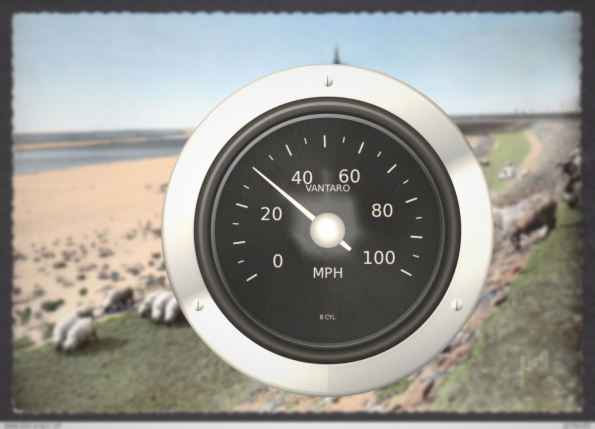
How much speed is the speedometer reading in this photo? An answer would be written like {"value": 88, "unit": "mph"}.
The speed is {"value": 30, "unit": "mph"}
